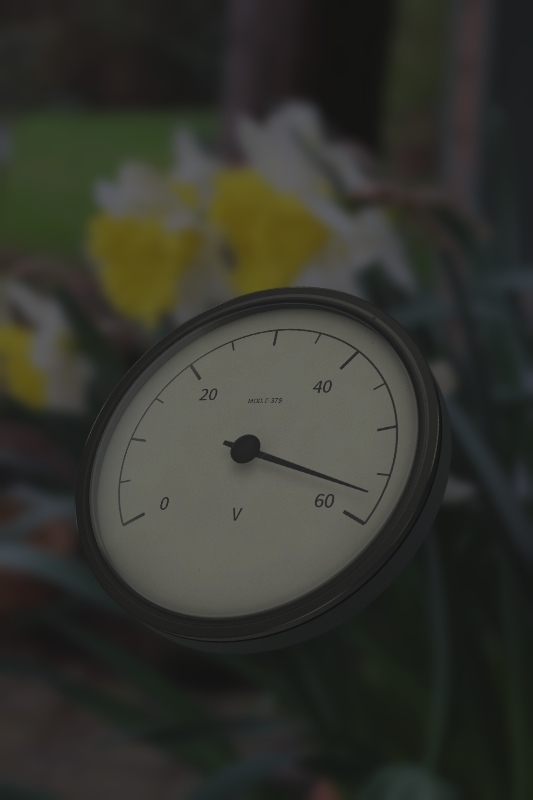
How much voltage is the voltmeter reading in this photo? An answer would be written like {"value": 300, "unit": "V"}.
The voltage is {"value": 57.5, "unit": "V"}
